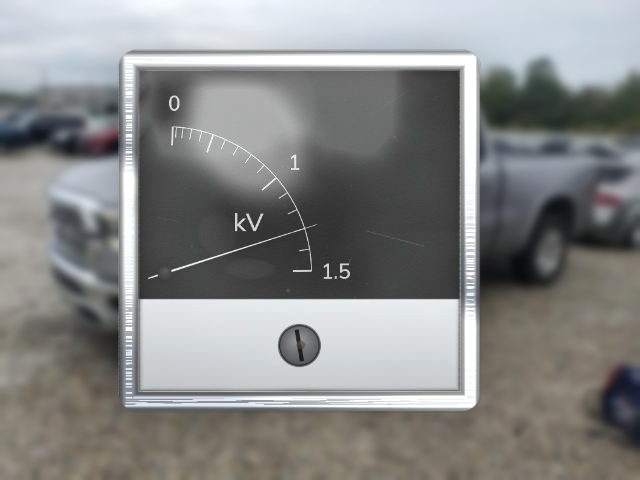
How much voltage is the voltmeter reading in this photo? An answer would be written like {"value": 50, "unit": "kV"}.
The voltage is {"value": 1.3, "unit": "kV"}
